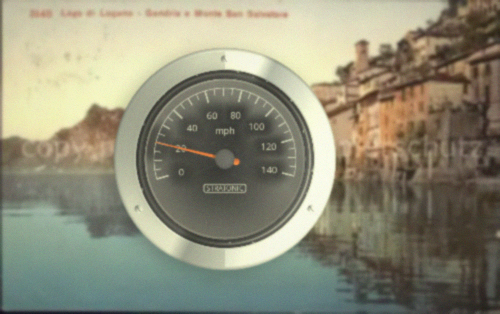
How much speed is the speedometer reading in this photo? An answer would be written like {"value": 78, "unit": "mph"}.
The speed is {"value": 20, "unit": "mph"}
